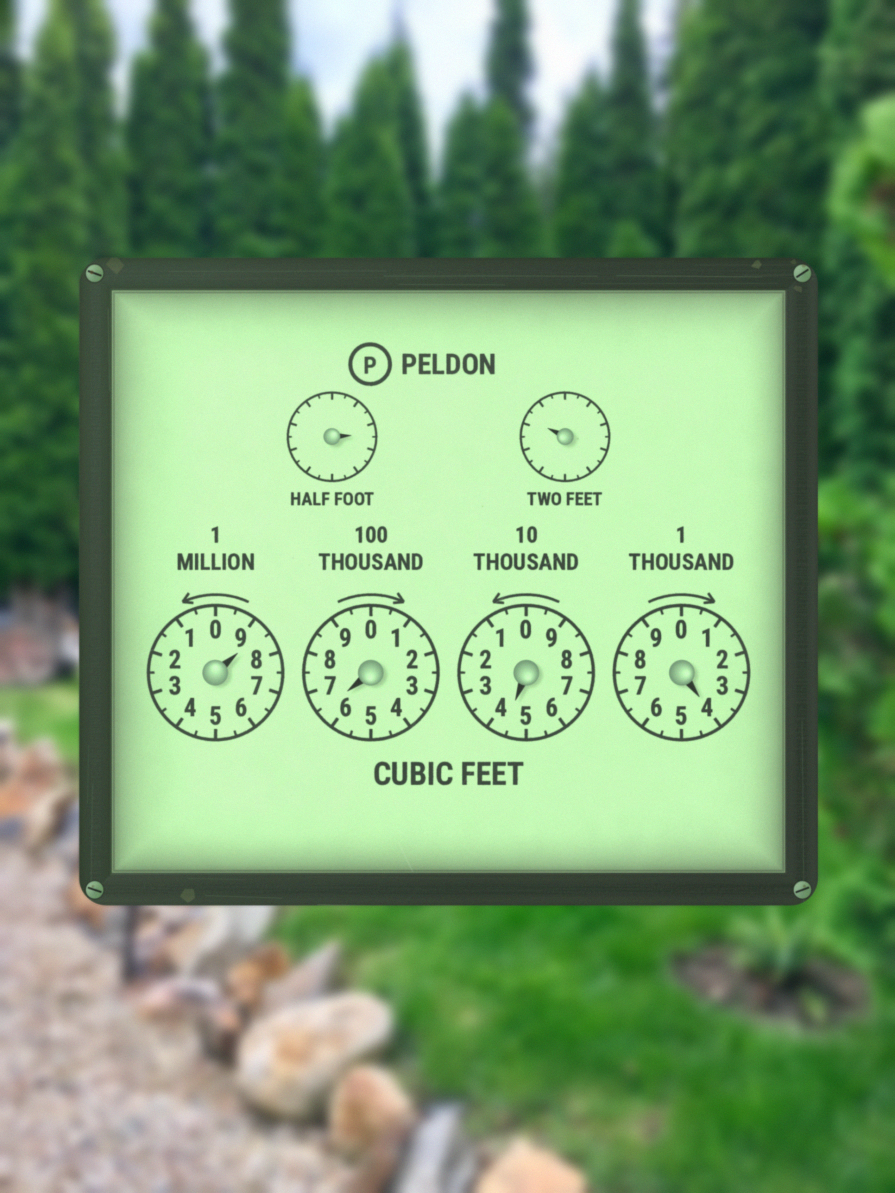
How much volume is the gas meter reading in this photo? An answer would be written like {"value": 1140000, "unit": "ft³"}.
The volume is {"value": 864400, "unit": "ft³"}
